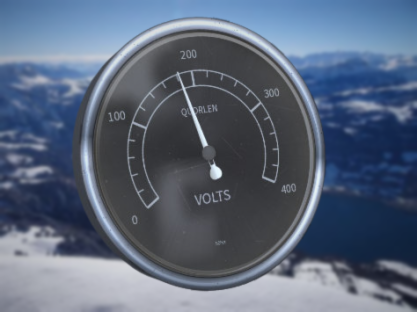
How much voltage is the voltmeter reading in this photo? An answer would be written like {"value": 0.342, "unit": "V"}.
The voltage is {"value": 180, "unit": "V"}
